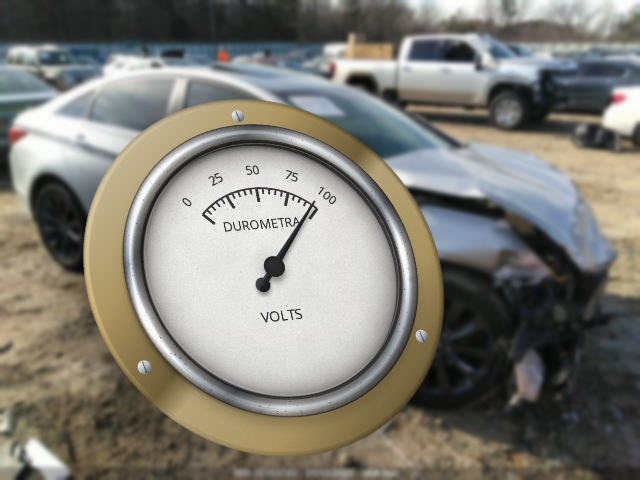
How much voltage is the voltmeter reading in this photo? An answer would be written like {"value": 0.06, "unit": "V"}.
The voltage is {"value": 95, "unit": "V"}
